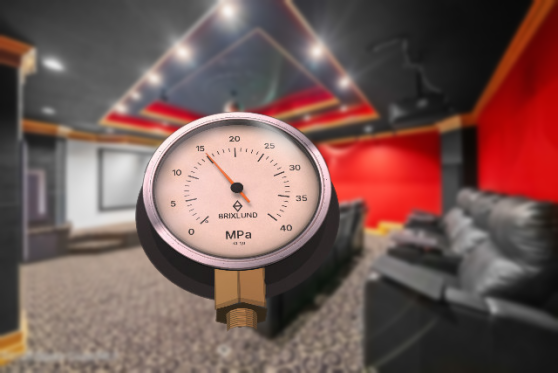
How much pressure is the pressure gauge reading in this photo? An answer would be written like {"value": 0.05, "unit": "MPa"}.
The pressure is {"value": 15, "unit": "MPa"}
